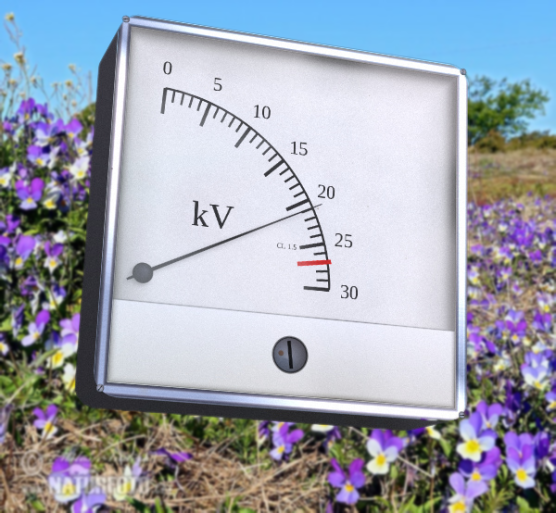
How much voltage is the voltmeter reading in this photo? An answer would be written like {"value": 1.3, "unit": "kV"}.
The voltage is {"value": 21, "unit": "kV"}
